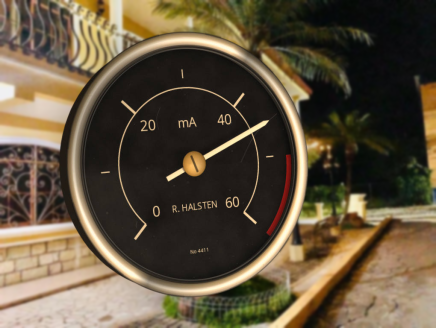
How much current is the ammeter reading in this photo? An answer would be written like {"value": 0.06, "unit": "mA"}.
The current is {"value": 45, "unit": "mA"}
